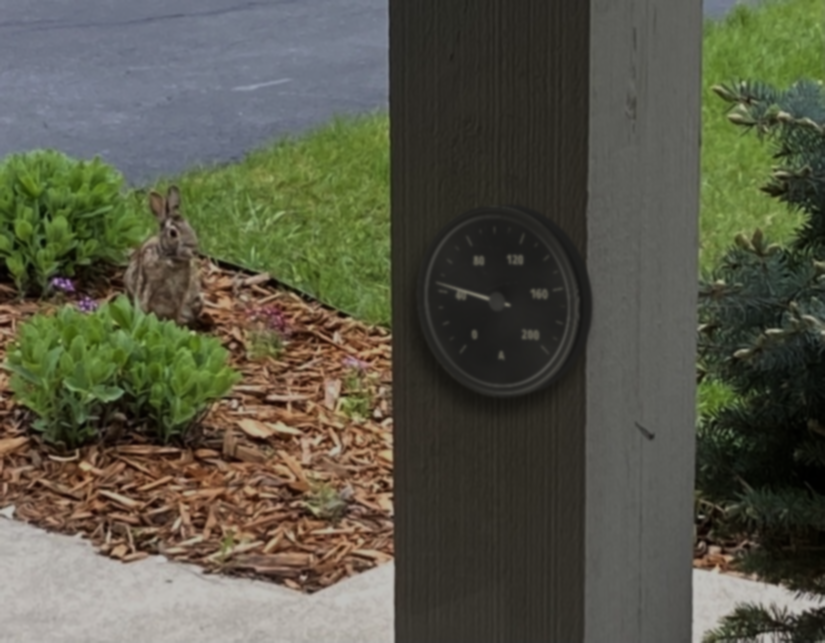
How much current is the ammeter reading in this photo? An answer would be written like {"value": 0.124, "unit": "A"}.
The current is {"value": 45, "unit": "A"}
